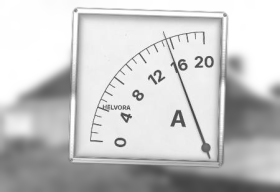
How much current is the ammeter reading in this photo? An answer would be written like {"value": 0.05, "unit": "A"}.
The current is {"value": 15.5, "unit": "A"}
